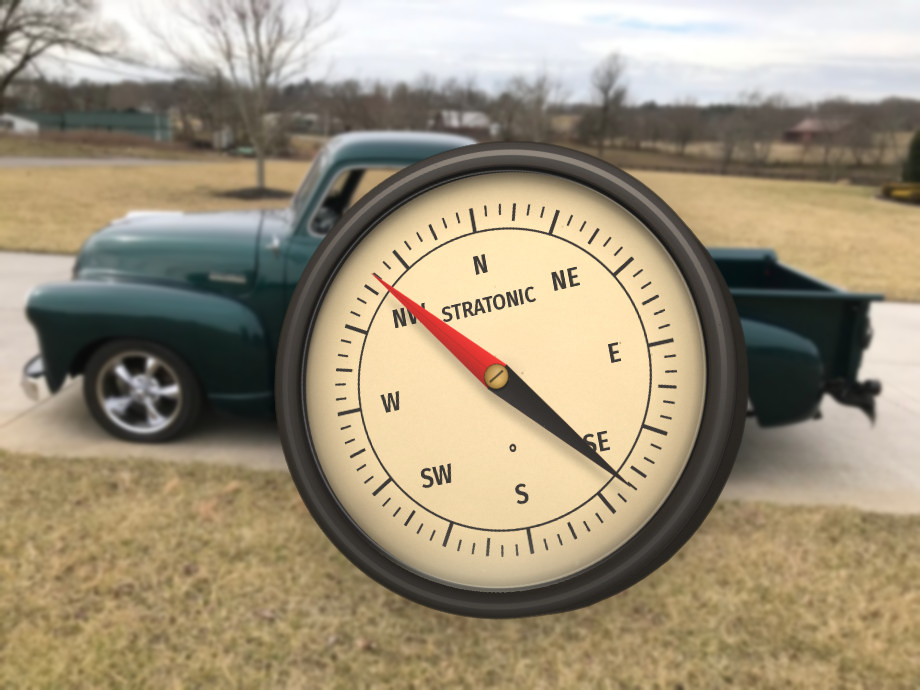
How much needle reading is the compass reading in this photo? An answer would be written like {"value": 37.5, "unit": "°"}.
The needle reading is {"value": 320, "unit": "°"}
